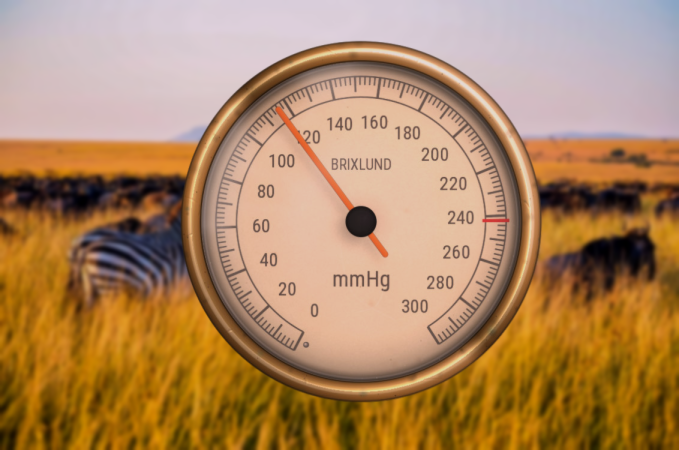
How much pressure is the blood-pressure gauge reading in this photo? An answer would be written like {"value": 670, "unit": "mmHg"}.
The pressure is {"value": 116, "unit": "mmHg"}
